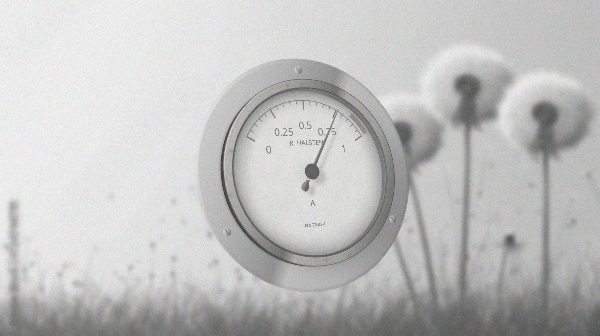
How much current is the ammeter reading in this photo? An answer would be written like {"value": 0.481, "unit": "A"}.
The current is {"value": 0.75, "unit": "A"}
